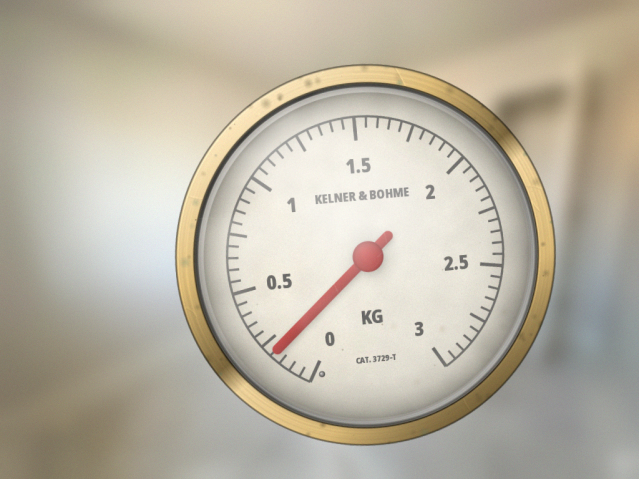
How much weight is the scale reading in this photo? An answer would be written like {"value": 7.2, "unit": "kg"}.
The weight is {"value": 0.2, "unit": "kg"}
